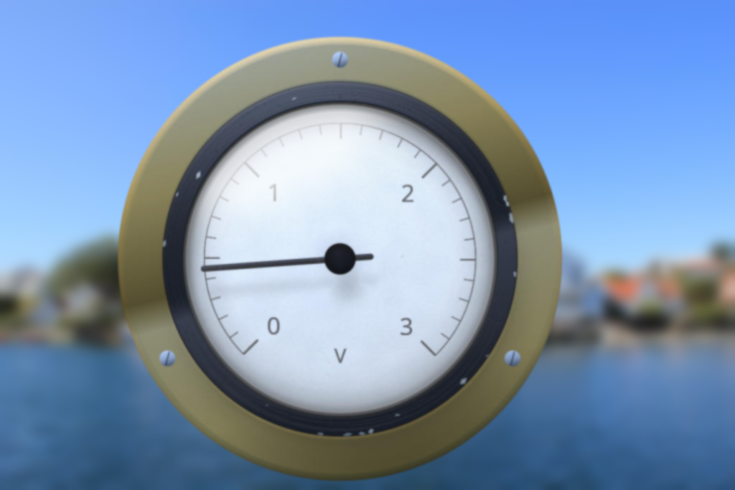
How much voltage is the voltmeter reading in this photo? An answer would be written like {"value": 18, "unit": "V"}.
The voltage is {"value": 0.45, "unit": "V"}
